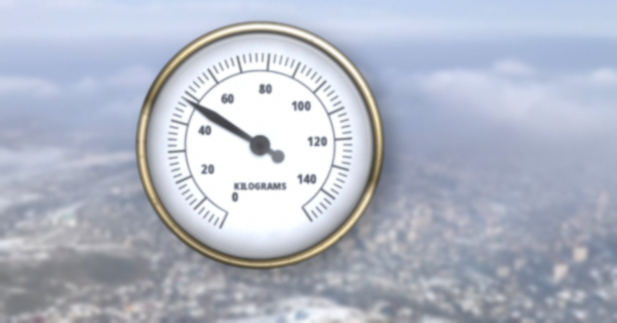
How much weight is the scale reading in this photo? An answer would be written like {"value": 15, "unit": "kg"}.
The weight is {"value": 48, "unit": "kg"}
